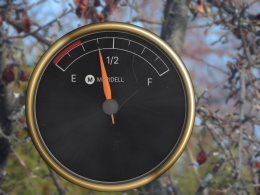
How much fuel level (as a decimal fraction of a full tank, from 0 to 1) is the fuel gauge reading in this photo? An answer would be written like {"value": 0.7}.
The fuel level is {"value": 0.375}
